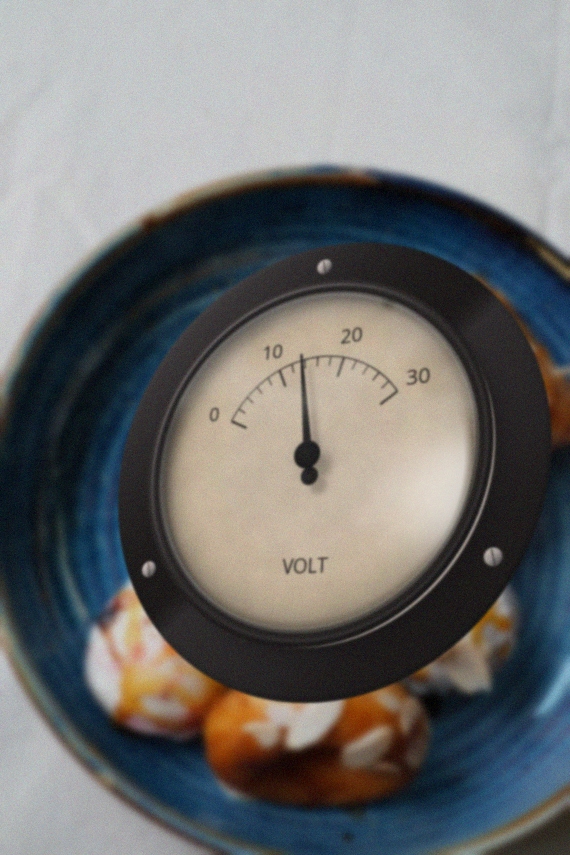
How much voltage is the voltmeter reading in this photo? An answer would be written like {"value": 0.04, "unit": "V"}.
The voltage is {"value": 14, "unit": "V"}
